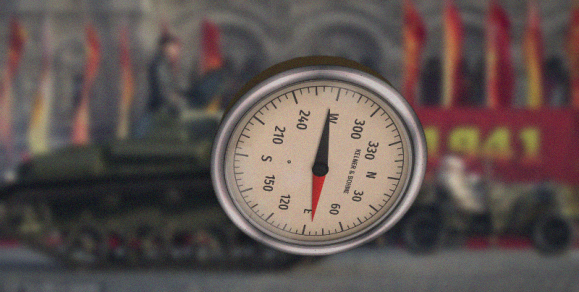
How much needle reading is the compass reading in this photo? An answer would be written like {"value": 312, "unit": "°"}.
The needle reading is {"value": 85, "unit": "°"}
